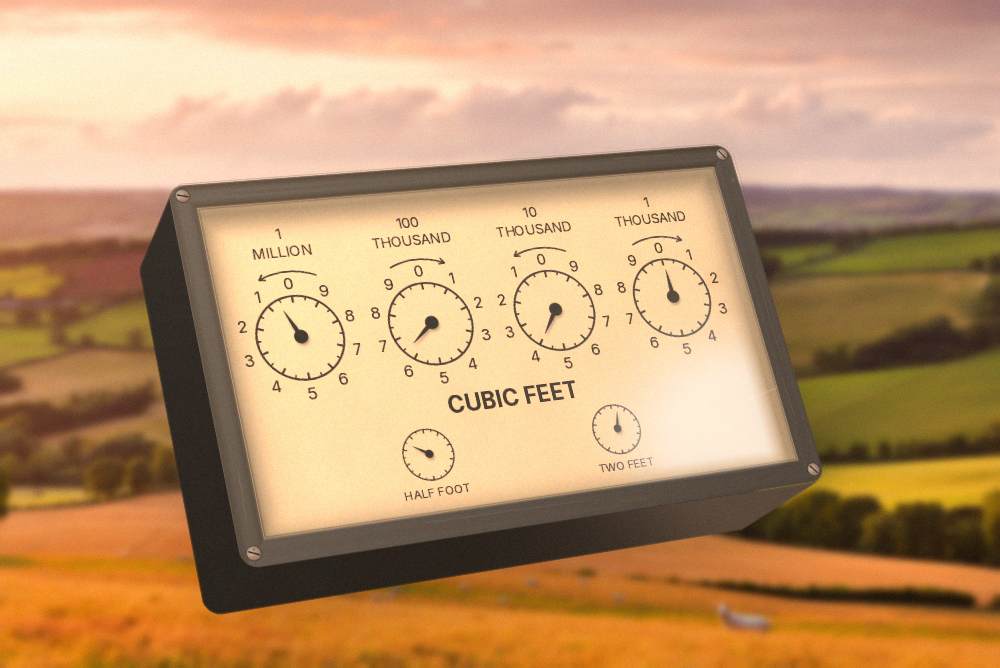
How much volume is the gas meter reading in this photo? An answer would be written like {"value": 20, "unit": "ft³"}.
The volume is {"value": 64000, "unit": "ft³"}
